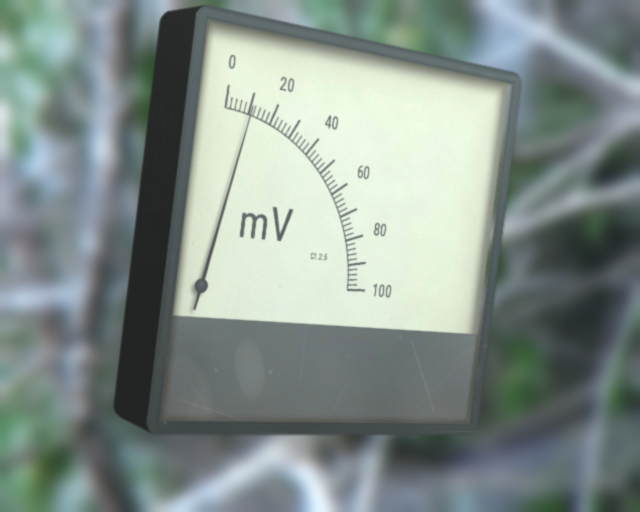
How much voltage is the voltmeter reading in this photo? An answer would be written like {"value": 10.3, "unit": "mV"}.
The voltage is {"value": 10, "unit": "mV"}
